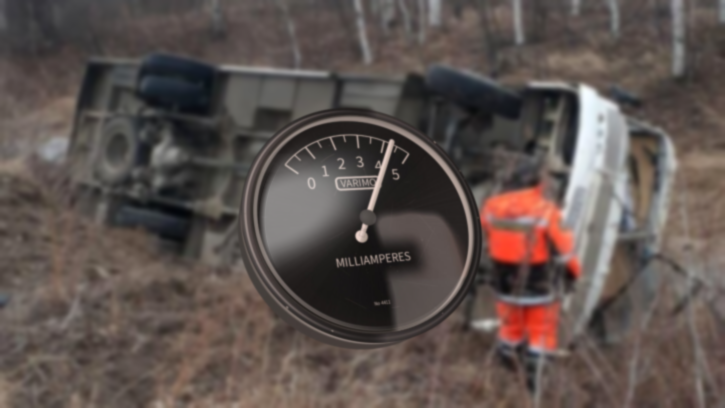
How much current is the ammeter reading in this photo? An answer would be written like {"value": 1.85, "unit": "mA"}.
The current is {"value": 4.25, "unit": "mA"}
